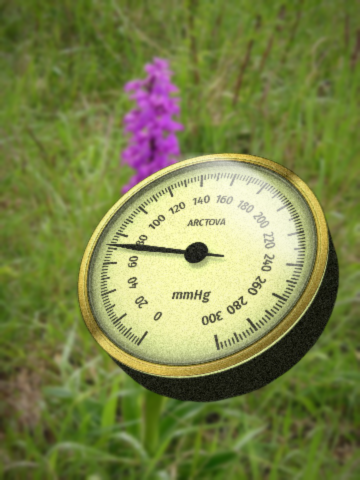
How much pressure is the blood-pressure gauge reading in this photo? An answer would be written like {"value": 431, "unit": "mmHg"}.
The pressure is {"value": 70, "unit": "mmHg"}
